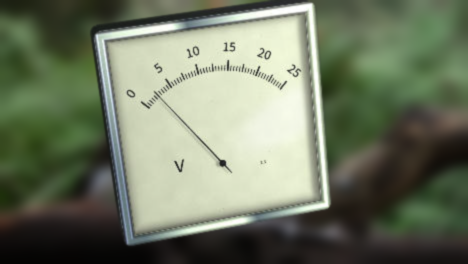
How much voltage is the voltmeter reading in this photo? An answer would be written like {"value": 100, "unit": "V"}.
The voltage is {"value": 2.5, "unit": "V"}
